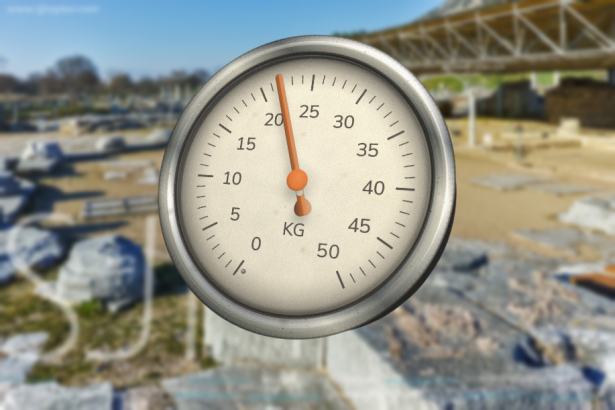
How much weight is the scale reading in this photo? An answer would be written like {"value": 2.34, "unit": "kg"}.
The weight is {"value": 22, "unit": "kg"}
